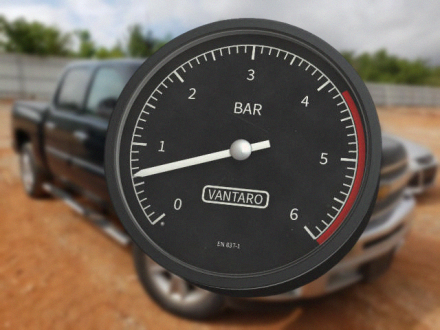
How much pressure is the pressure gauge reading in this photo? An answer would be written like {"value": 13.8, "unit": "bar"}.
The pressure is {"value": 0.6, "unit": "bar"}
